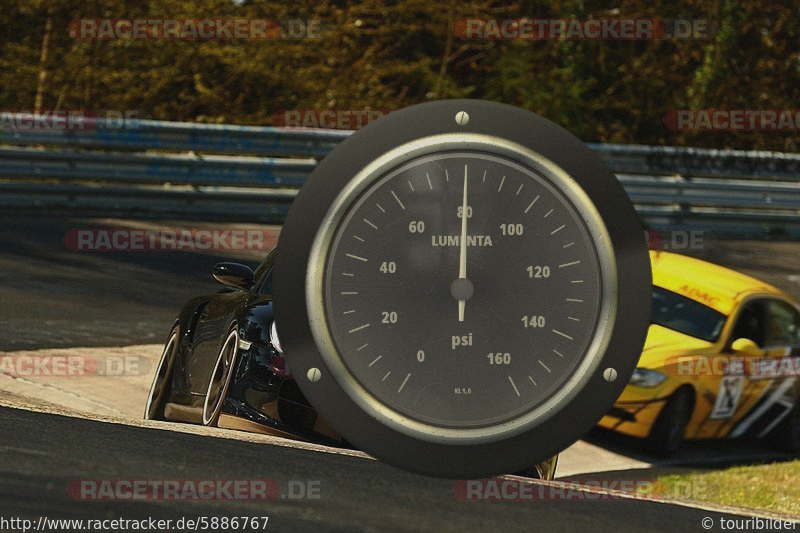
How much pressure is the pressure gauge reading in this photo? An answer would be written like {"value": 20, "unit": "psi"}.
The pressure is {"value": 80, "unit": "psi"}
